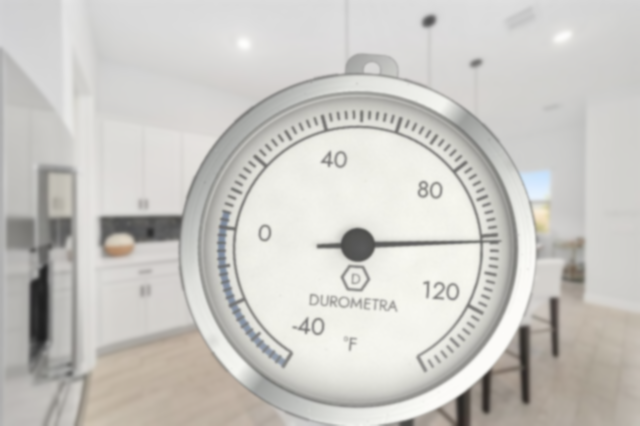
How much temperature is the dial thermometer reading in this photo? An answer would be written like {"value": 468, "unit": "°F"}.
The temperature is {"value": 102, "unit": "°F"}
